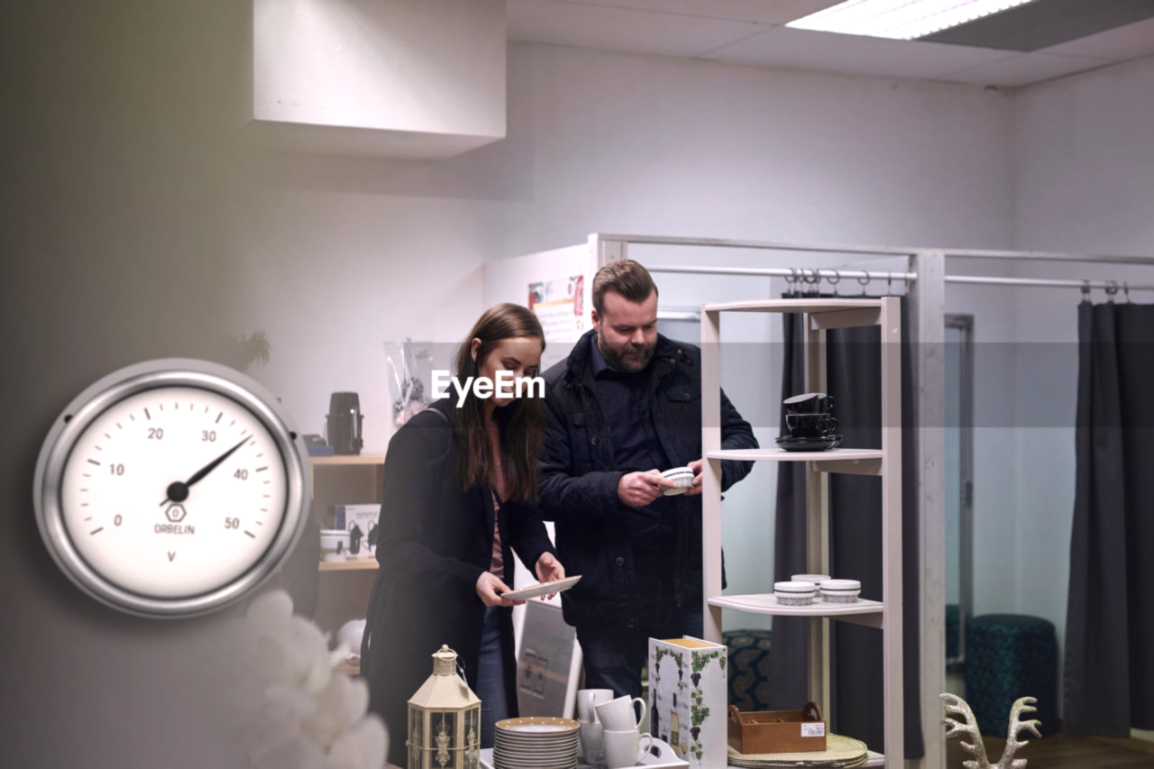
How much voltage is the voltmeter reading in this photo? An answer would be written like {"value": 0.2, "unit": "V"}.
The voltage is {"value": 35, "unit": "V"}
